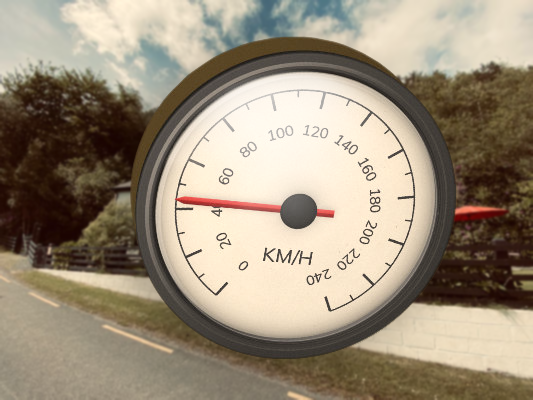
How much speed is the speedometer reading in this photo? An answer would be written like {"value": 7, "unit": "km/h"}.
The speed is {"value": 45, "unit": "km/h"}
